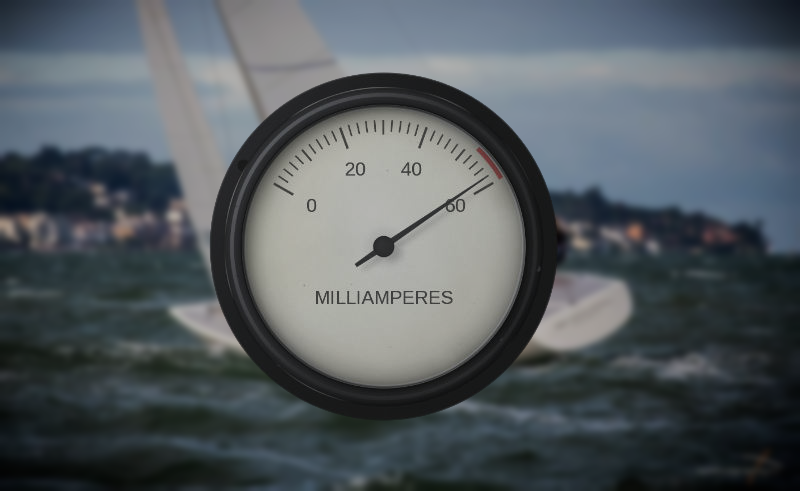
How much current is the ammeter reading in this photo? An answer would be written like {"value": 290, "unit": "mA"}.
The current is {"value": 58, "unit": "mA"}
